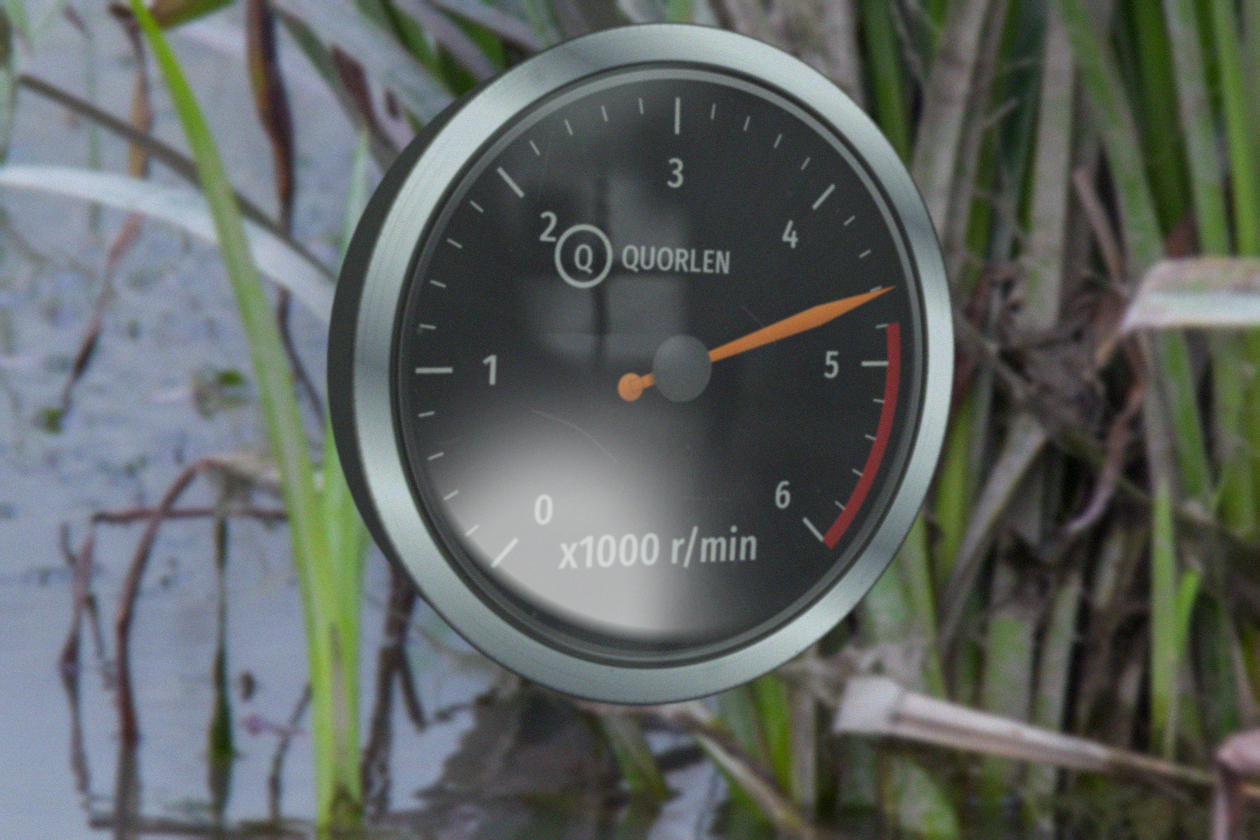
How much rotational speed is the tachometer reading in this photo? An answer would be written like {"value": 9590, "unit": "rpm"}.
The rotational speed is {"value": 4600, "unit": "rpm"}
